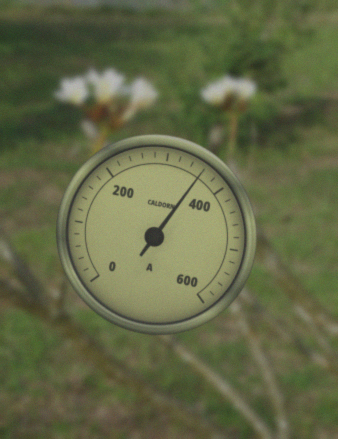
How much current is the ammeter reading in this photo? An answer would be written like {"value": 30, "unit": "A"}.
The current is {"value": 360, "unit": "A"}
